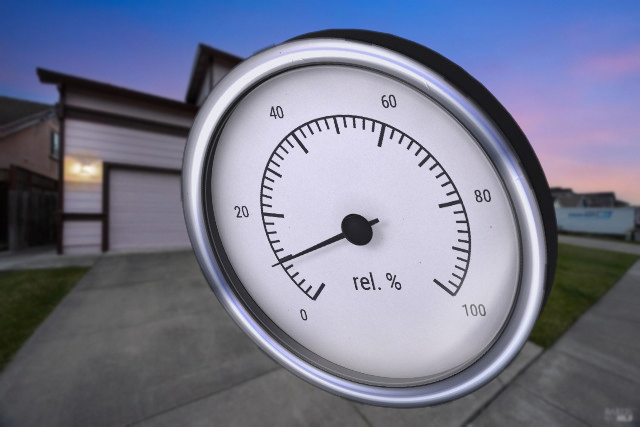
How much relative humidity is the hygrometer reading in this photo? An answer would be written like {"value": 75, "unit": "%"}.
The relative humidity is {"value": 10, "unit": "%"}
